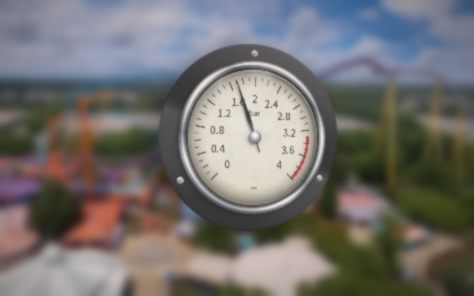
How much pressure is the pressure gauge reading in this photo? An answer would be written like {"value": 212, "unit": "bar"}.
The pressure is {"value": 1.7, "unit": "bar"}
